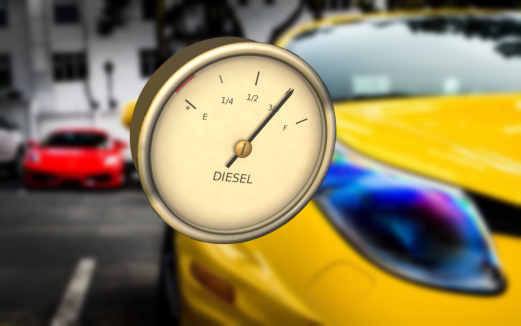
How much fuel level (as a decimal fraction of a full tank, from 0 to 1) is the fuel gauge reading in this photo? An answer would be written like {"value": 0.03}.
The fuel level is {"value": 0.75}
